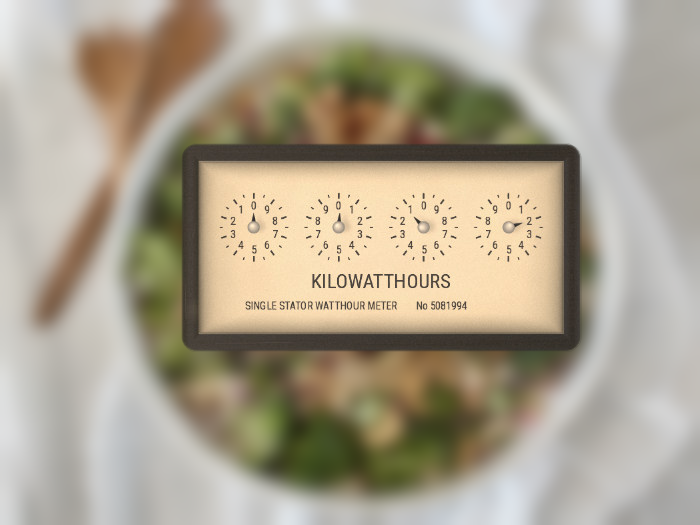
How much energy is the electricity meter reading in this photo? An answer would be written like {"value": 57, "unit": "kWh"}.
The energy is {"value": 12, "unit": "kWh"}
